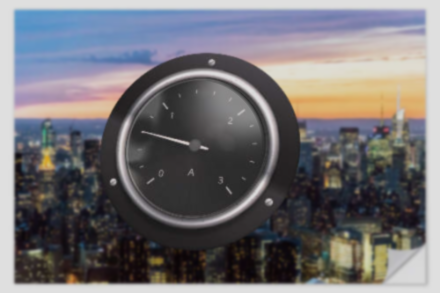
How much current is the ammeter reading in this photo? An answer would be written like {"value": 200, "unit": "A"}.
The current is {"value": 0.6, "unit": "A"}
